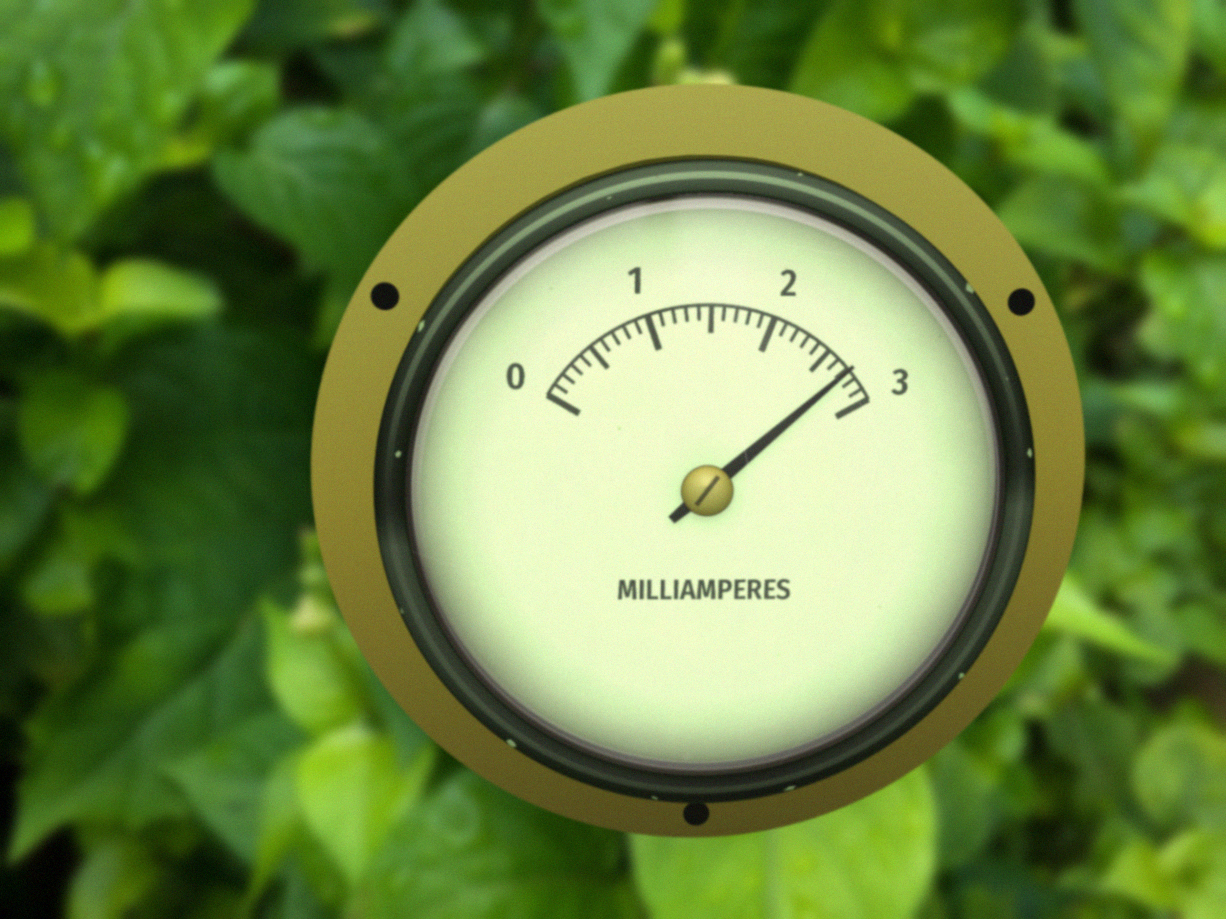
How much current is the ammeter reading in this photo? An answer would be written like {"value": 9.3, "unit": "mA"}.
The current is {"value": 2.7, "unit": "mA"}
